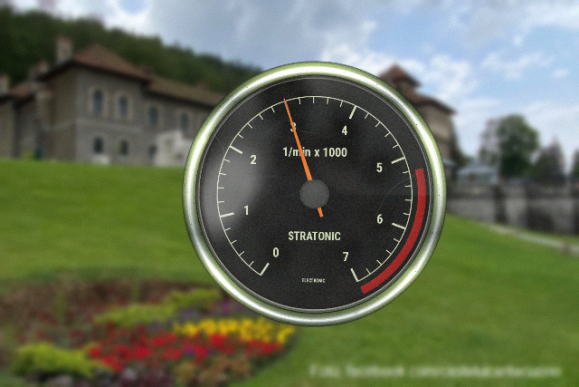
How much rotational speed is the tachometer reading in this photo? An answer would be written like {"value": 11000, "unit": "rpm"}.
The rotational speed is {"value": 3000, "unit": "rpm"}
